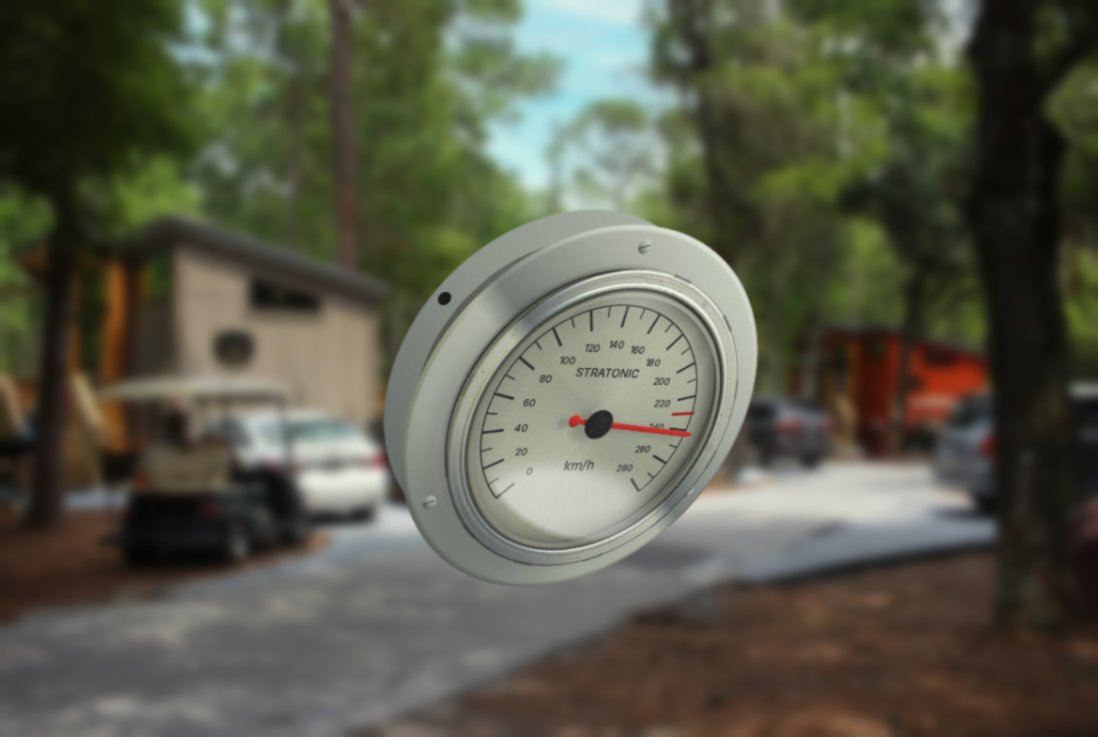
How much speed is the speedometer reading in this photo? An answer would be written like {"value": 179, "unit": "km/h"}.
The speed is {"value": 240, "unit": "km/h"}
